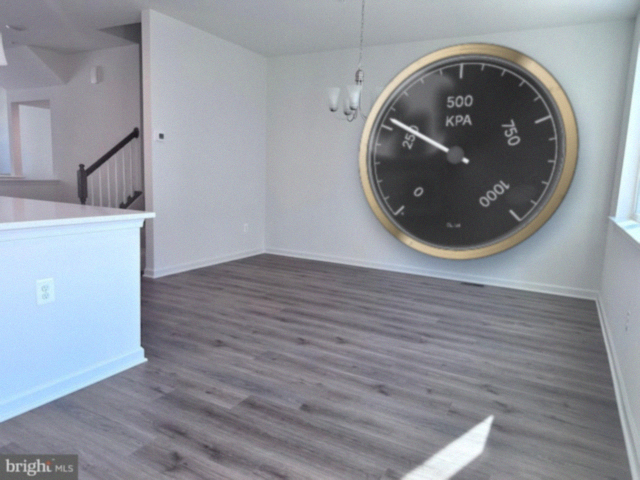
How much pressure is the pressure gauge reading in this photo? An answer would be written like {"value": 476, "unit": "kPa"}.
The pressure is {"value": 275, "unit": "kPa"}
